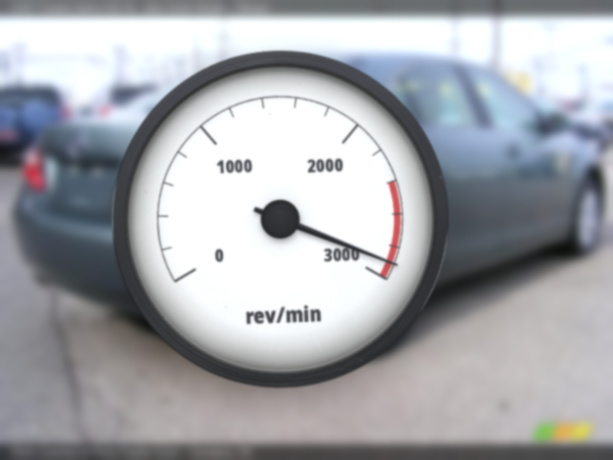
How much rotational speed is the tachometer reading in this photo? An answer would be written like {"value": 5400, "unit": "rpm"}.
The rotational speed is {"value": 2900, "unit": "rpm"}
